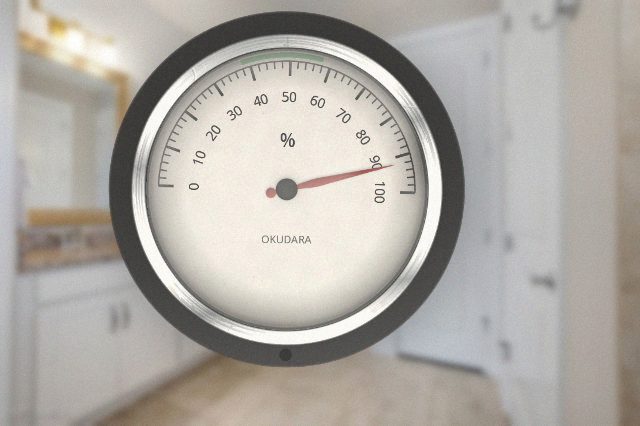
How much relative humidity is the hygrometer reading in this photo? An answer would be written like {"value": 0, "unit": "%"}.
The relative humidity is {"value": 92, "unit": "%"}
